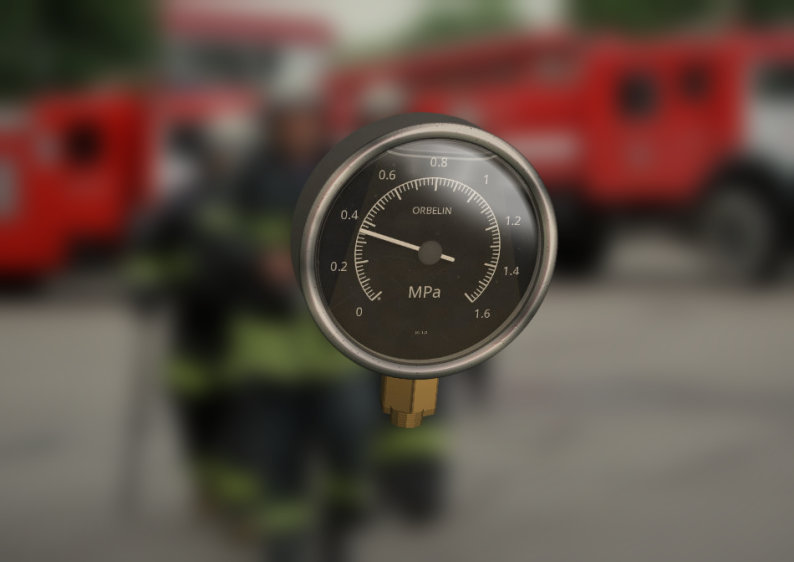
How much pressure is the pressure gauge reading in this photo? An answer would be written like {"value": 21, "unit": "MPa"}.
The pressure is {"value": 0.36, "unit": "MPa"}
